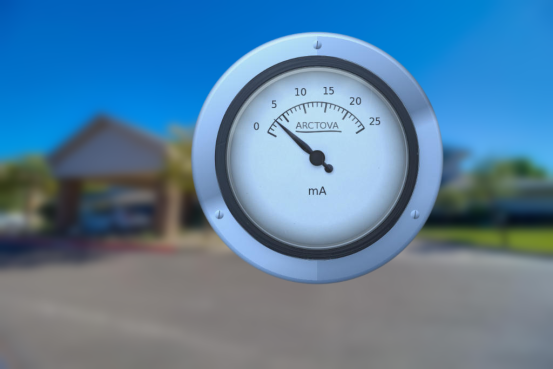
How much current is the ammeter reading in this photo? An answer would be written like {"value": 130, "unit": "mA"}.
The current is {"value": 3, "unit": "mA"}
